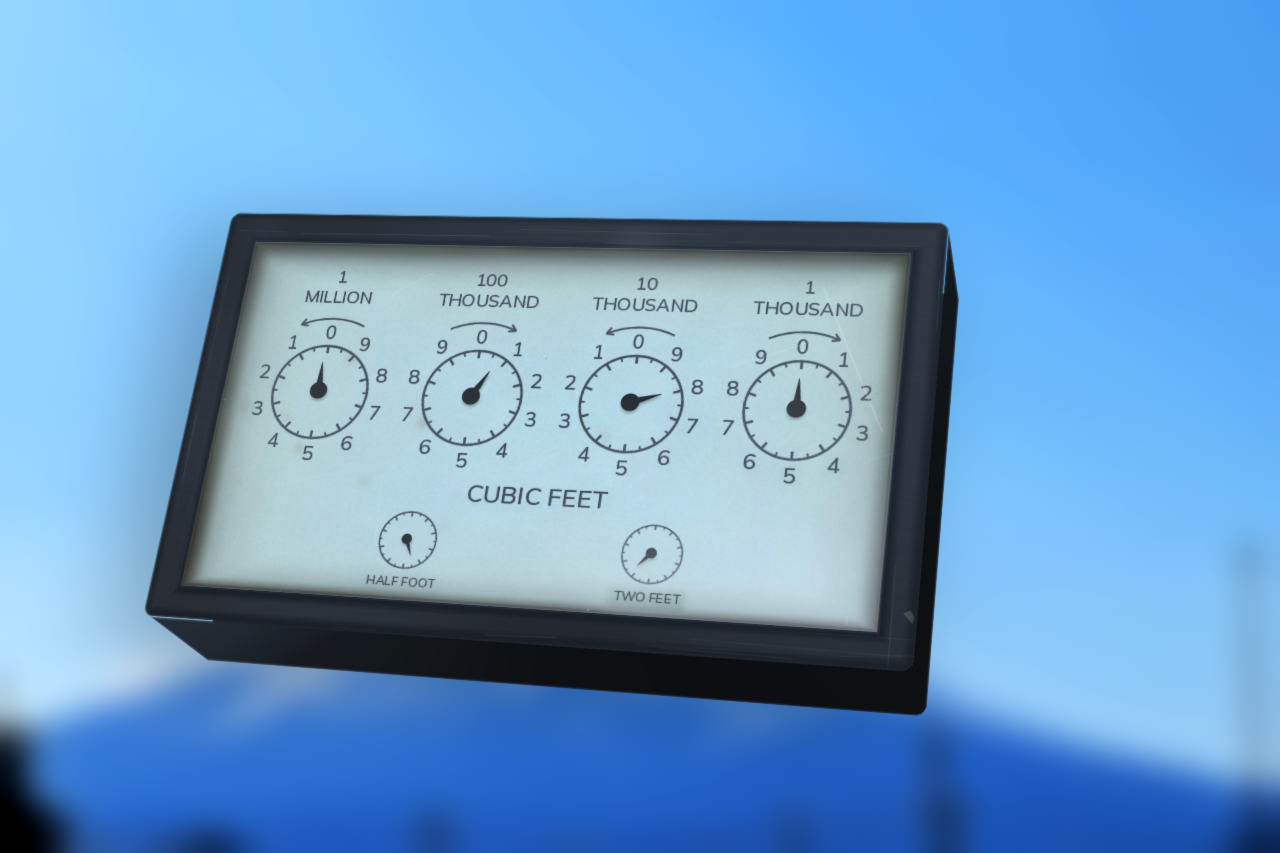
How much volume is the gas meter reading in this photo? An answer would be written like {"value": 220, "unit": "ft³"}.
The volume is {"value": 8000, "unit": "ft³"}
